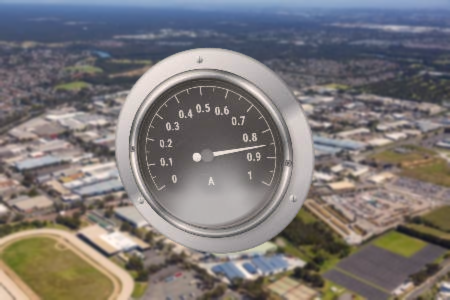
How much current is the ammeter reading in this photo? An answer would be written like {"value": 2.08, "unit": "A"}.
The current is {"value": 0.85, "unit": "A"}
